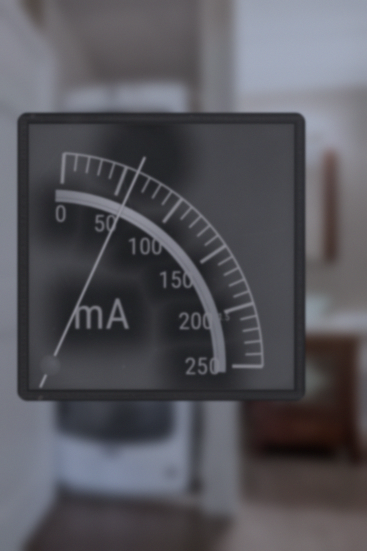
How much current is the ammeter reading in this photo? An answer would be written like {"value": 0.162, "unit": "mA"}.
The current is {"value": 60, "unit": "mA"}
